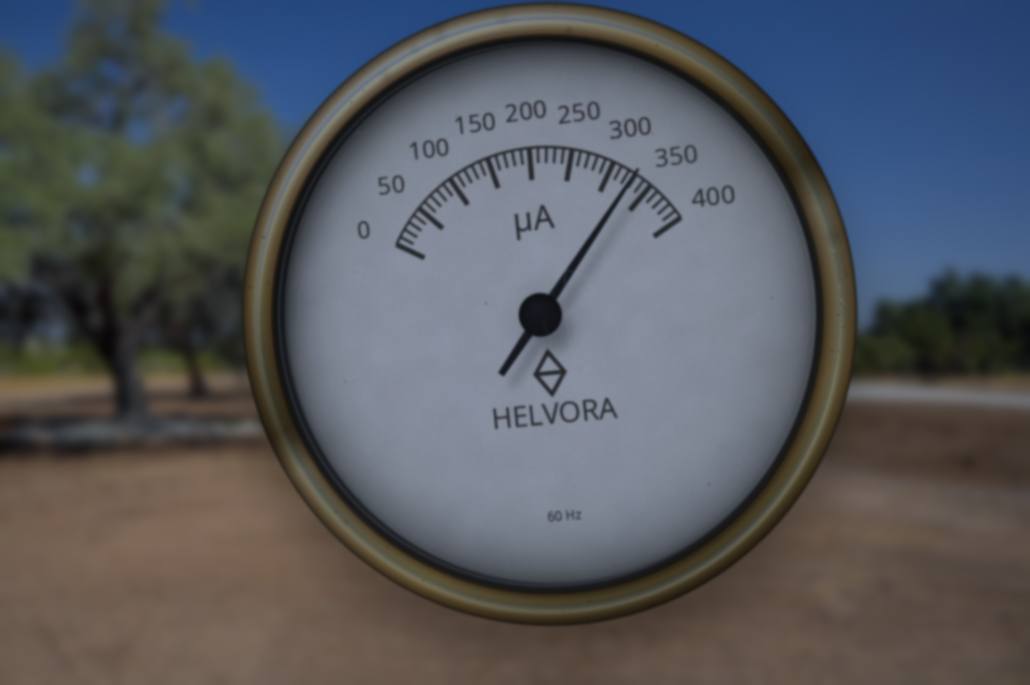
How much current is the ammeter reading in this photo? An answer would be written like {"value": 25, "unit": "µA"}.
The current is {"value": 330, "unit": "µA"}
